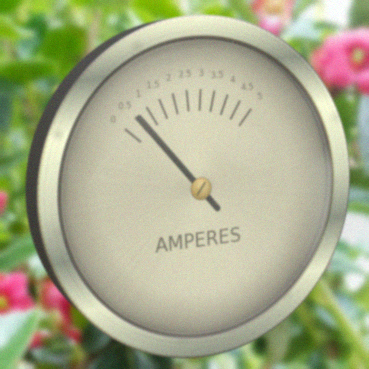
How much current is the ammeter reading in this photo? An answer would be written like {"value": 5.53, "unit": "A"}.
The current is {"value": 0.5, "unit": "A"}
